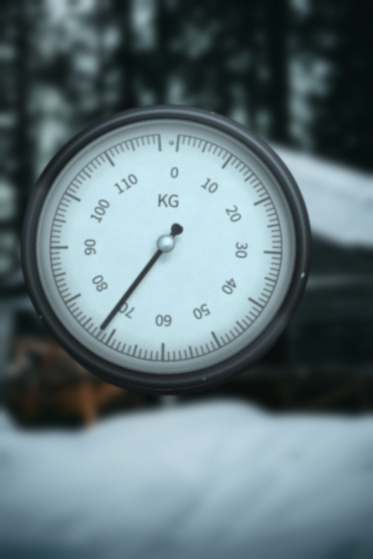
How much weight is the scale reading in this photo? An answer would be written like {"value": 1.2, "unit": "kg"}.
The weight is {"value": 72, "unit": "kg"}
